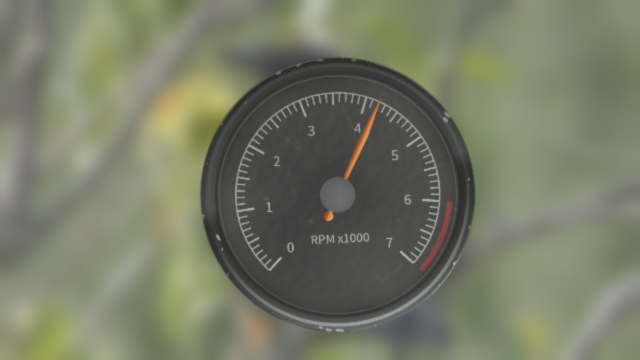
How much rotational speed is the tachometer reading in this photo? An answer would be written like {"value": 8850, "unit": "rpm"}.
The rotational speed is {"value": 4200, "unit": "rpm"}
